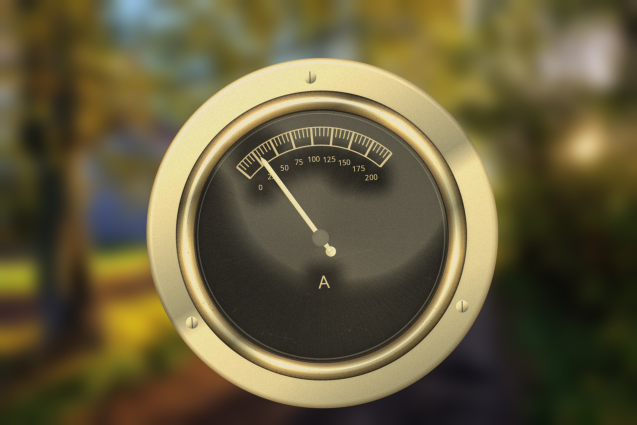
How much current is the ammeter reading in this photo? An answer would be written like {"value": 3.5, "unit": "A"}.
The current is {"value": 30, "unit": "A"}
